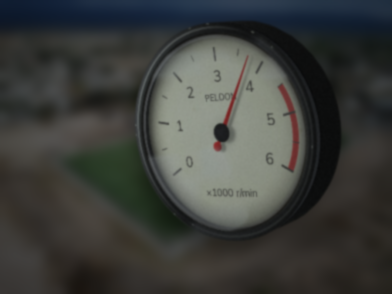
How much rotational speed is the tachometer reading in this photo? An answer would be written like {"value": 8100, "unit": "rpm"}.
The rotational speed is {"value": 3750, "unit": "rpm"}
